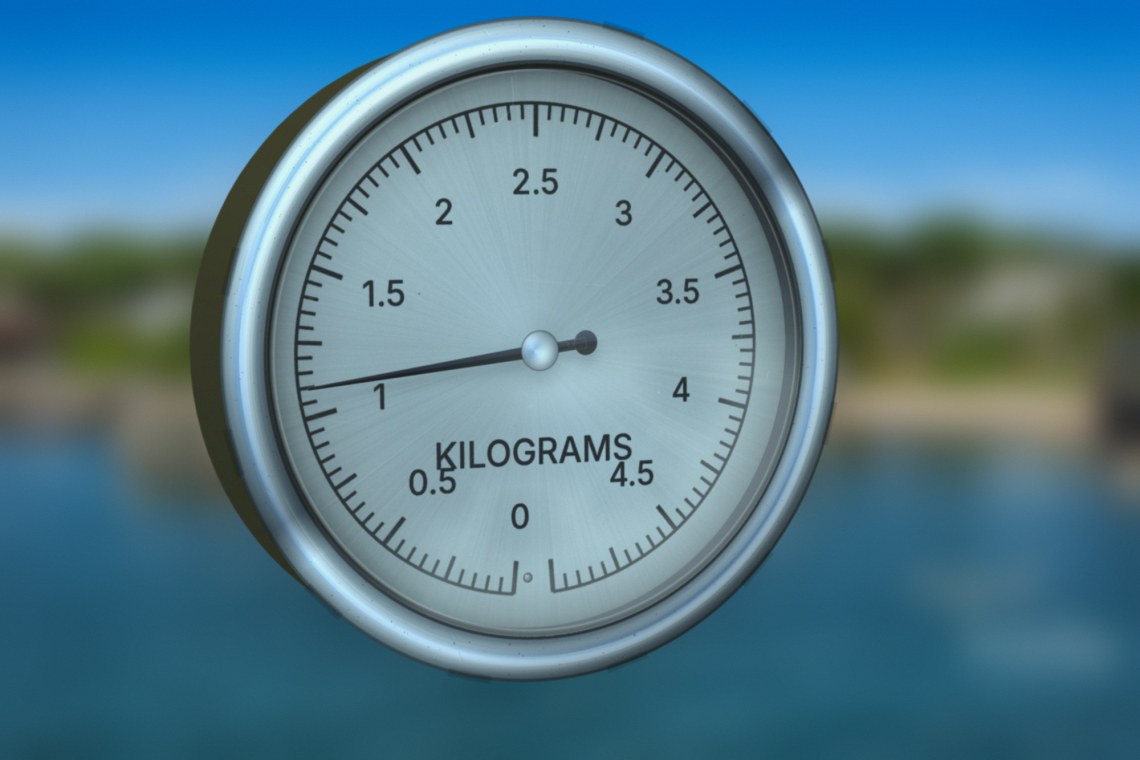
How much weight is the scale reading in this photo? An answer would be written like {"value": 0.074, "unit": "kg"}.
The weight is {"value": 1.1, "unit": "kg"}
